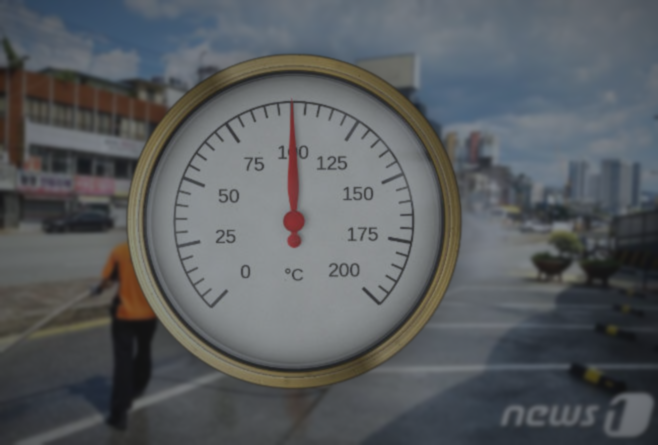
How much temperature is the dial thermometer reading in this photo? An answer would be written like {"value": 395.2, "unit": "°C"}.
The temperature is {"value": 100, "unit": "°C"}
